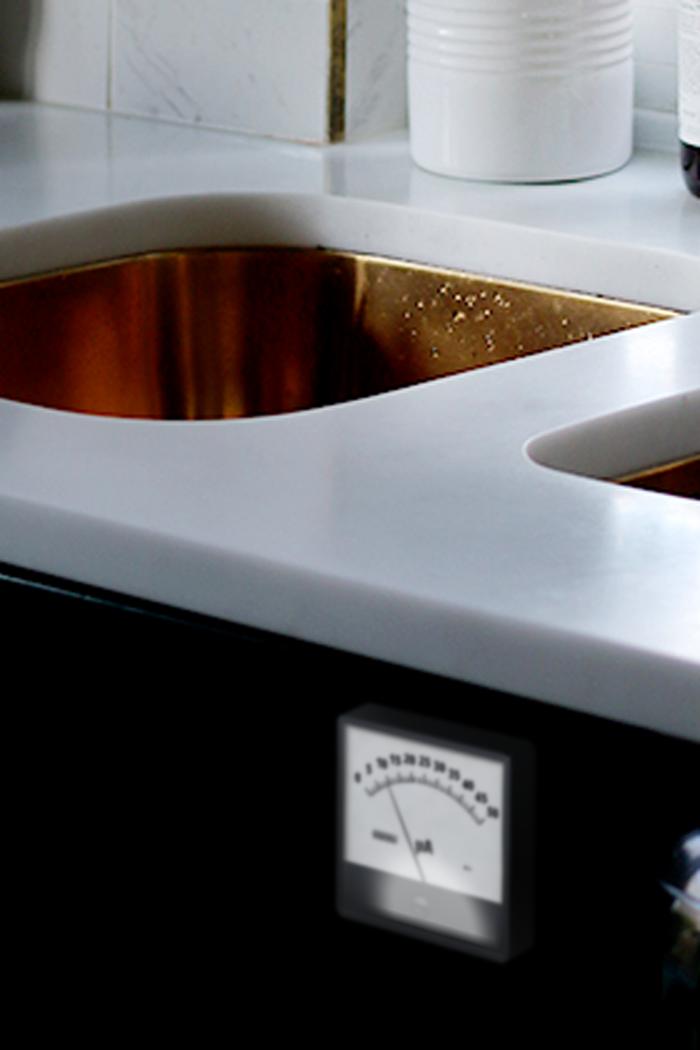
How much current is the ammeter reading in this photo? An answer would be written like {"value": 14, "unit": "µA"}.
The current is {"value": 10, "unit": "µA"}
